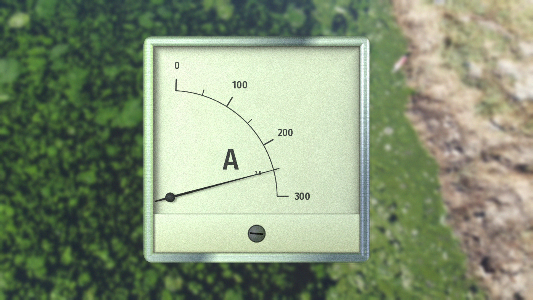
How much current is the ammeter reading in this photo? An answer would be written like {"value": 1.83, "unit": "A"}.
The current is {"value": 250, "unit": "A"}
